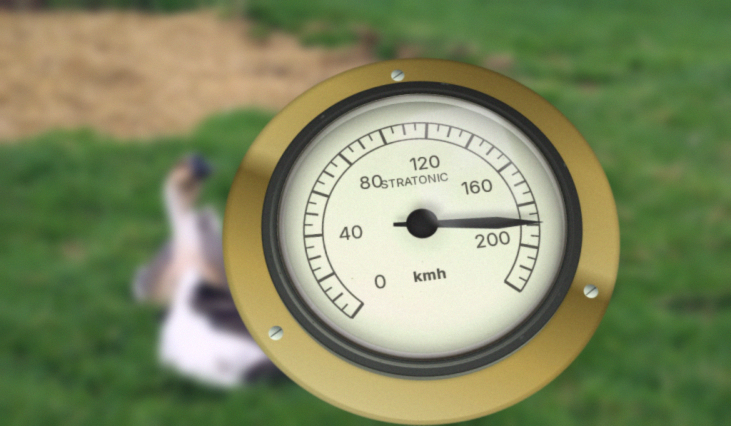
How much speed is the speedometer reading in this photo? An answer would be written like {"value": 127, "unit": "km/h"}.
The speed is {"value": 190, "unit": "km/h"}
